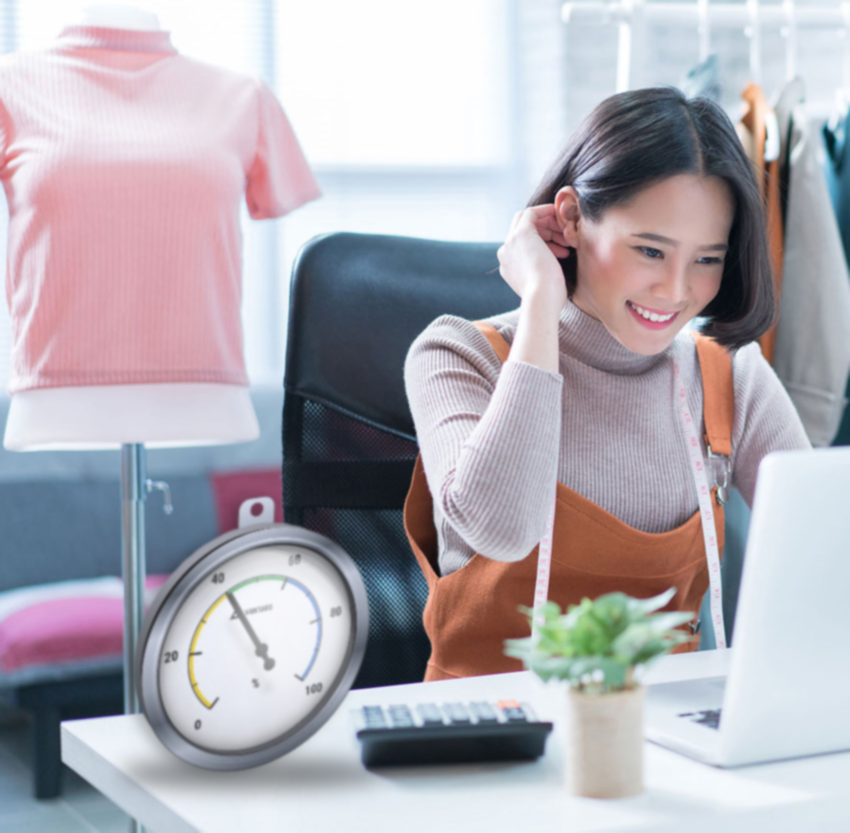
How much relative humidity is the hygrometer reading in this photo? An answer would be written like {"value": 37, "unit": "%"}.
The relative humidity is {"value": 40, "unit": "%"}
